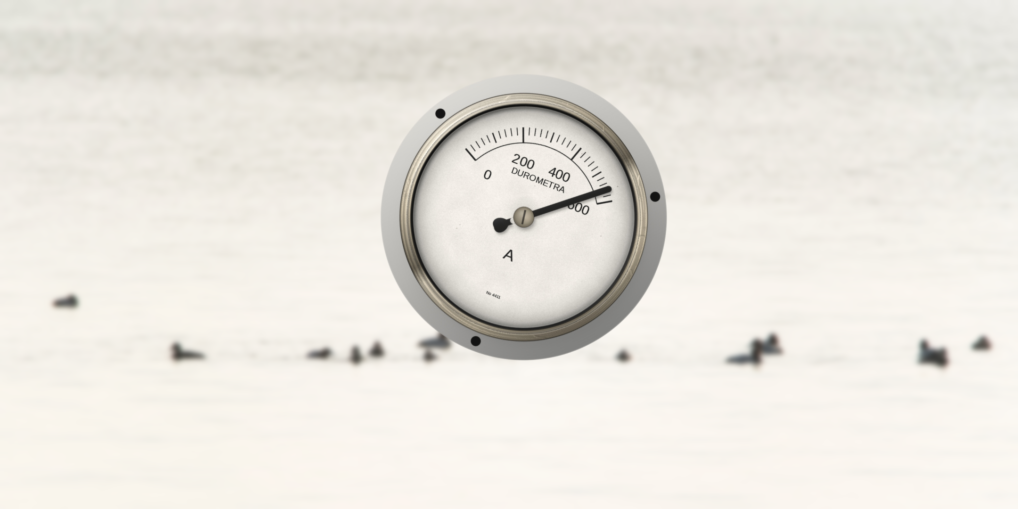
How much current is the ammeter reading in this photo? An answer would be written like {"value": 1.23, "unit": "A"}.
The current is {"value": 560, "unit": "A"}
